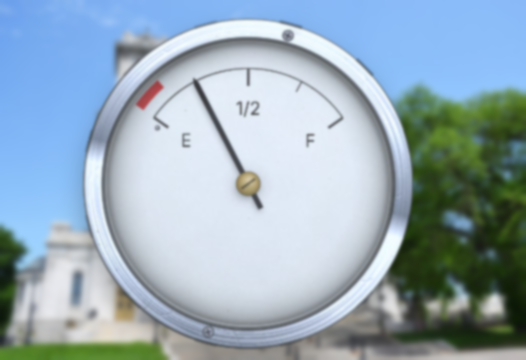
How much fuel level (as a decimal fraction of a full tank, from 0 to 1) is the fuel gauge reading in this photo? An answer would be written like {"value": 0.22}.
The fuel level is {"value": 0.25}
